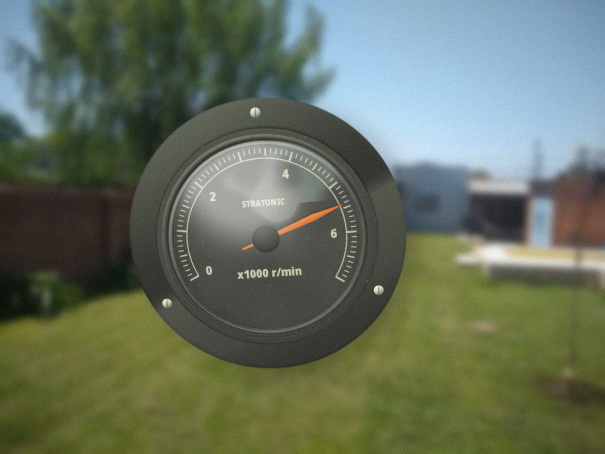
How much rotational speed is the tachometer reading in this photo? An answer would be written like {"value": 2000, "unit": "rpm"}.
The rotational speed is {"value": 5400, "unit": "rpm"}
